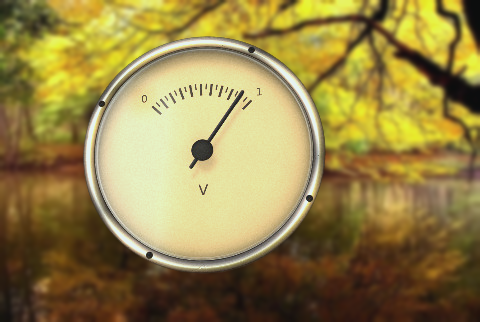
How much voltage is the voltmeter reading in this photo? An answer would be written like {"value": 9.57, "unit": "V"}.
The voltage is {"value": 0.9, "unit": "V"}
